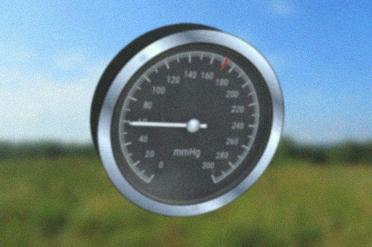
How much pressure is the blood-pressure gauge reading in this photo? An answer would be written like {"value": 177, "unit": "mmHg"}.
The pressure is {"value": 60, "unit": "mmHg"}
